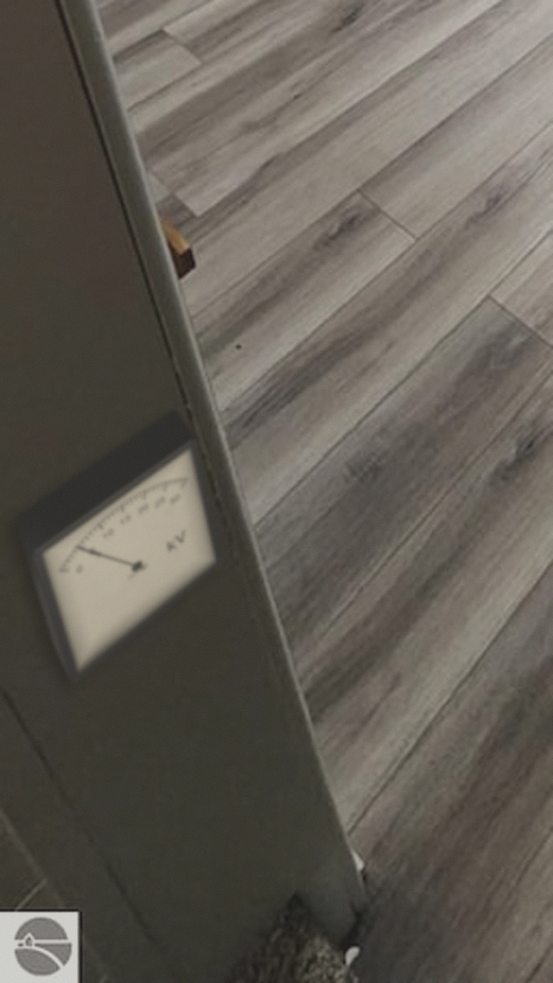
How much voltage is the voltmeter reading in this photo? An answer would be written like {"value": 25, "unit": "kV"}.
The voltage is {"value": 5, "unit": "kV"}
